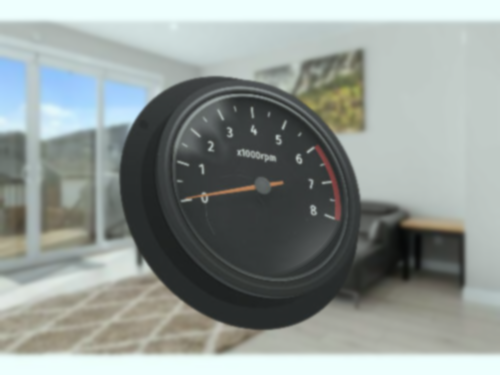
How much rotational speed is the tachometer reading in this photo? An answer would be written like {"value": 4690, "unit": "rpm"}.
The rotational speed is {"value": 0, "unit": "rpm"}
